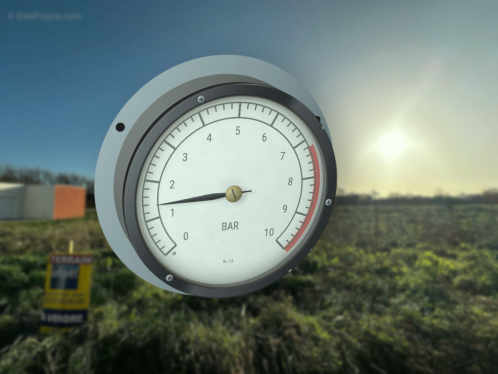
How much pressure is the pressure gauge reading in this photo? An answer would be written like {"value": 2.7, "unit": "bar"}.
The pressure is {"value": 1.4, "unit": "bar"}
